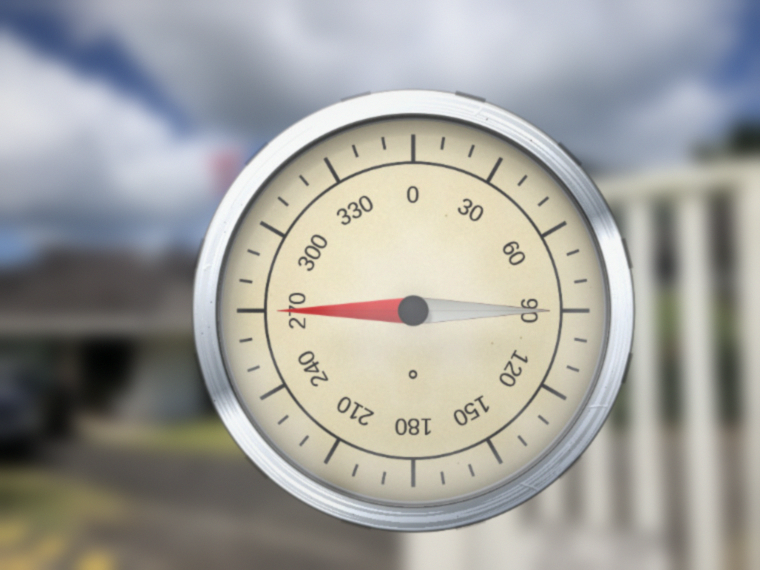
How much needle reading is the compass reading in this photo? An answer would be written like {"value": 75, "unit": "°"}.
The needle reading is {"value": 270, "unit": "°"}
